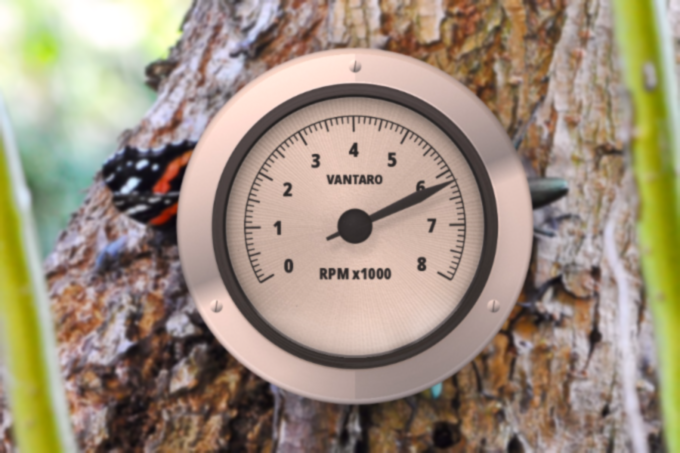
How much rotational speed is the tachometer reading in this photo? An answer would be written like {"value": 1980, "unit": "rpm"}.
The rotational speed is {"value": 6200, "unit": "rpm"}
